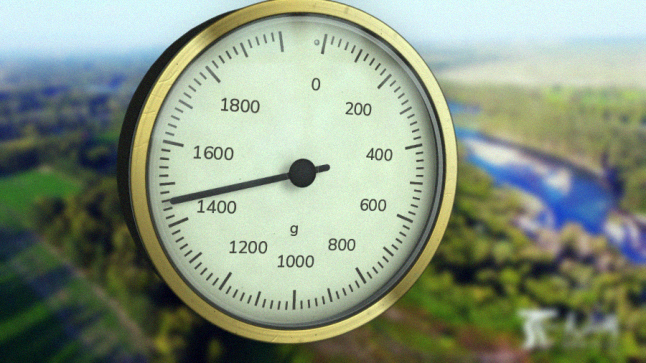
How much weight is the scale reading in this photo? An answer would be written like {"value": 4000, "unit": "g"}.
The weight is {"value": 1460, "unit": "g"}
